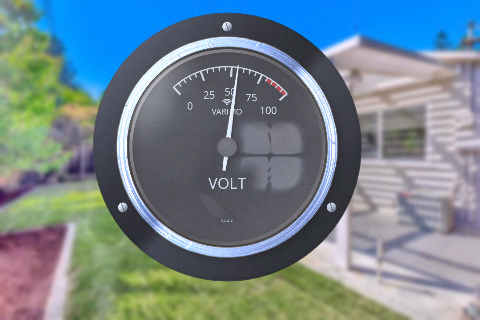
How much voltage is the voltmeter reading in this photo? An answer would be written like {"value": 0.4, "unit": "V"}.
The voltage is {"value": 55, "unit": "V"}
